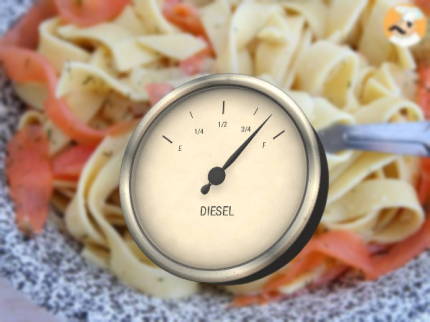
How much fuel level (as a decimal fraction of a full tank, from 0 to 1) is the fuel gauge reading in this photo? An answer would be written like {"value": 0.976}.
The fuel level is {"value": 0.875}
